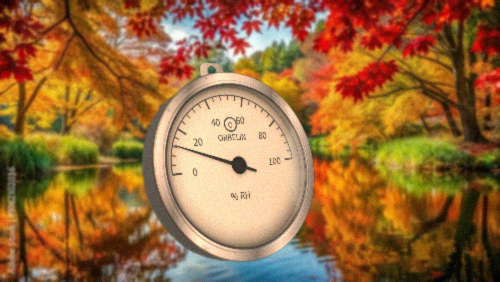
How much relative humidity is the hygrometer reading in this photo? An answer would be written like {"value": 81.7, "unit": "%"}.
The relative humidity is {"value": 12, "unit": "%"}
